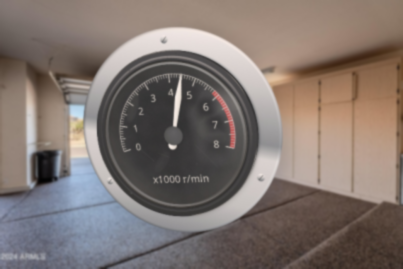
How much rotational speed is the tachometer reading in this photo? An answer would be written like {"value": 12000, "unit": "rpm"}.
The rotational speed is {"value": 4500, "unit": "rpm"}
